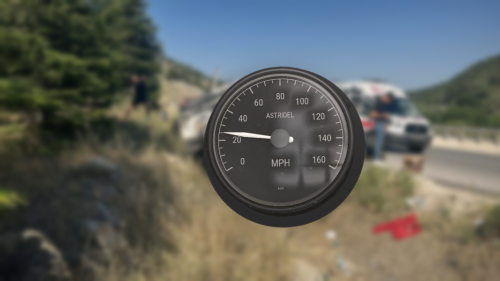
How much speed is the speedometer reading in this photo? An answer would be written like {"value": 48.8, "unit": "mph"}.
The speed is {"value": 25, "unit": "mph"}
